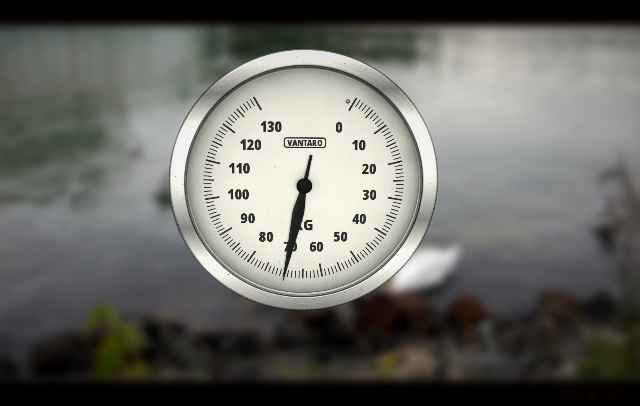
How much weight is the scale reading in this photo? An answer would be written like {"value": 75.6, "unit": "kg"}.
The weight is {"value": 70, "unit": "kg"}
